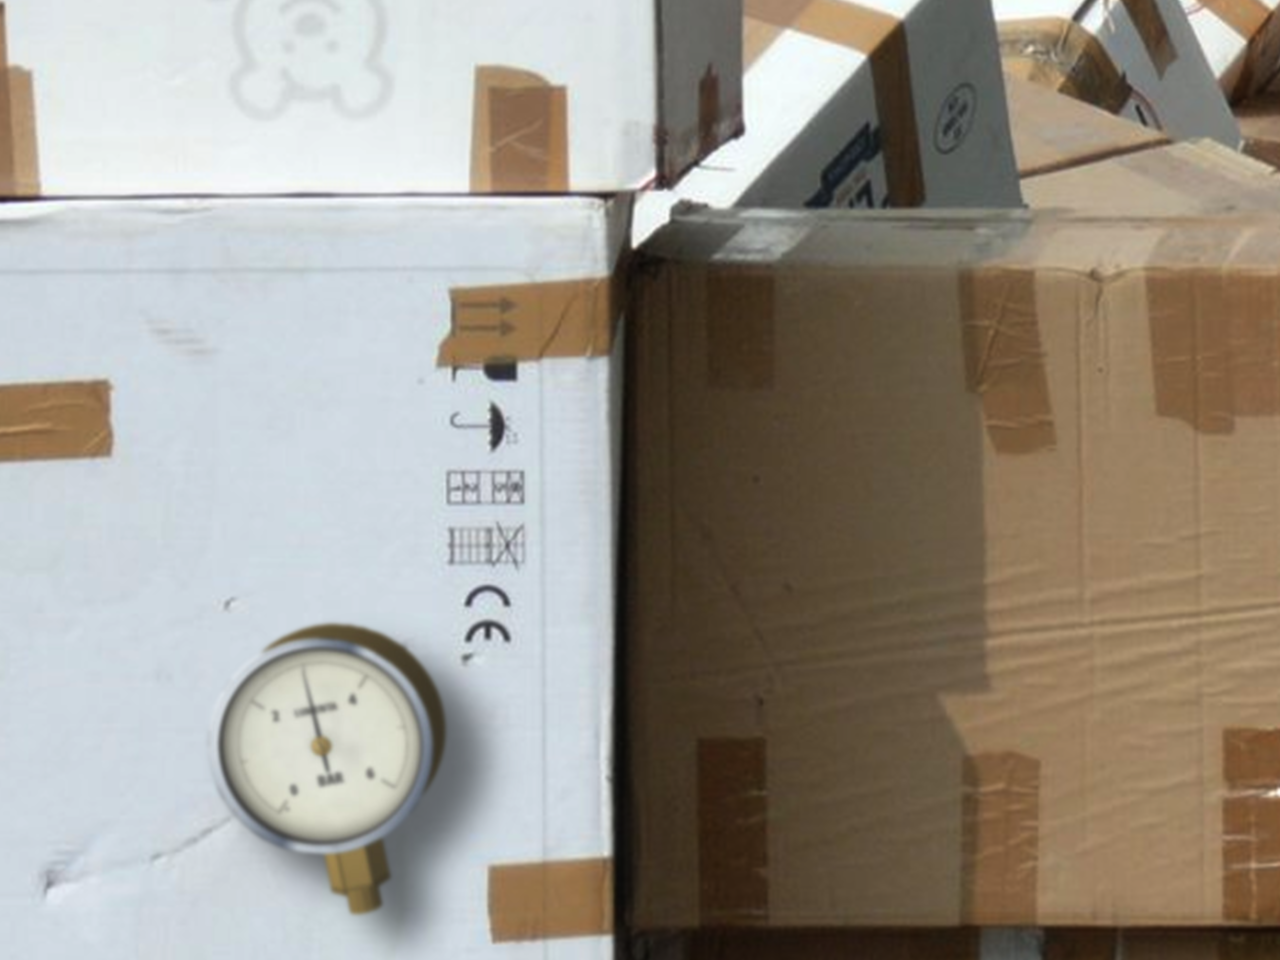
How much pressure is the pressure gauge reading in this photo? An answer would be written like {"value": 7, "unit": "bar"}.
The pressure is {"value": 3, "unit": "bar"}
